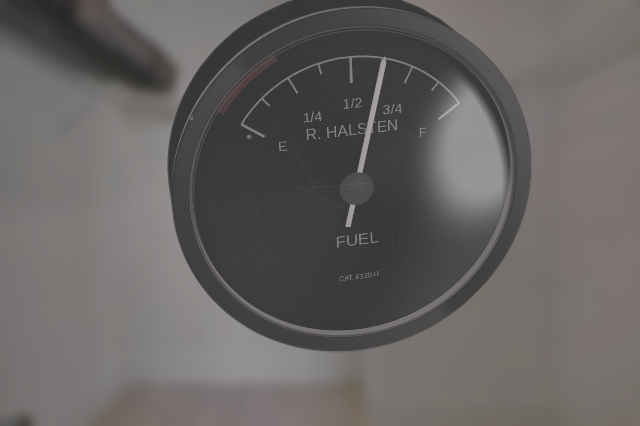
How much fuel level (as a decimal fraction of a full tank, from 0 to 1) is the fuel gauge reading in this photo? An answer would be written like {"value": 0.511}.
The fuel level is {"value": 0.625}
